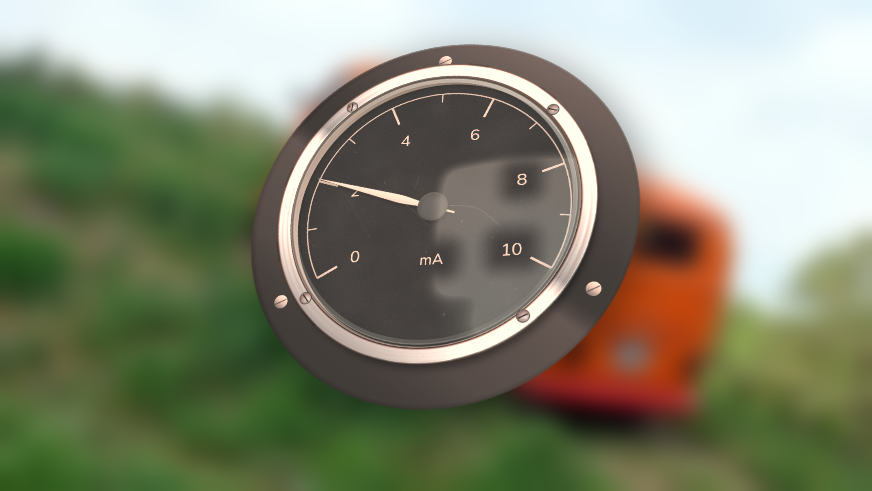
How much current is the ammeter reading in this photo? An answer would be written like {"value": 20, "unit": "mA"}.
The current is {"value": 2, "unit": "mA"}
